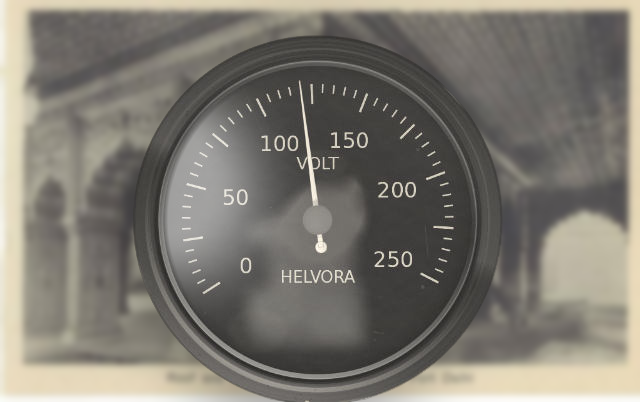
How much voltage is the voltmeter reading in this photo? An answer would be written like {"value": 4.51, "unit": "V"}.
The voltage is {"value": 120, "unit": "V"}
